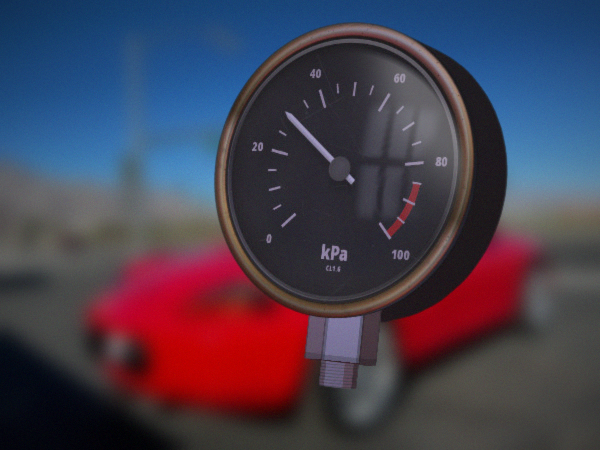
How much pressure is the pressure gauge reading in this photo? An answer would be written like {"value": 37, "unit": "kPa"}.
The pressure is {"value": 30, "unit": "kPa"}
